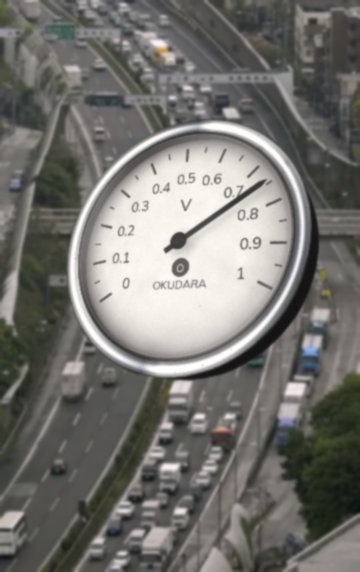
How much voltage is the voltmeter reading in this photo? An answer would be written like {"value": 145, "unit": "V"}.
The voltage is {"value": 0.75, "unit": "V"}
